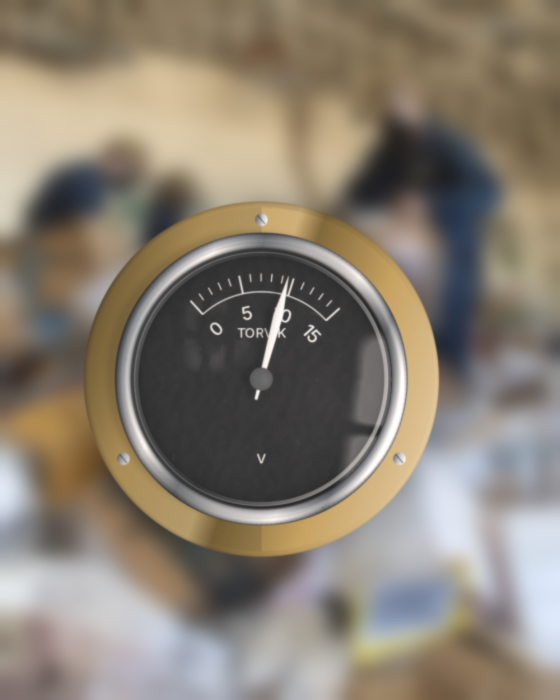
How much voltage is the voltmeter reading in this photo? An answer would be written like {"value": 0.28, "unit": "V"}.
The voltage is {"value": 9.5, "unit": "V"}
